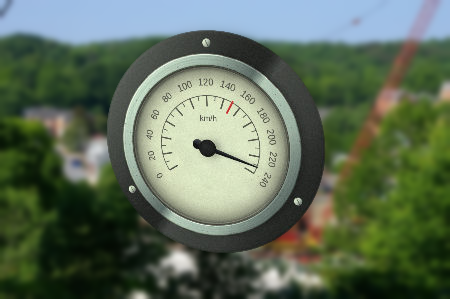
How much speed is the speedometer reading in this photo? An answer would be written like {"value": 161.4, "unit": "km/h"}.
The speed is {"value": 230, "unit": "km/h"}
